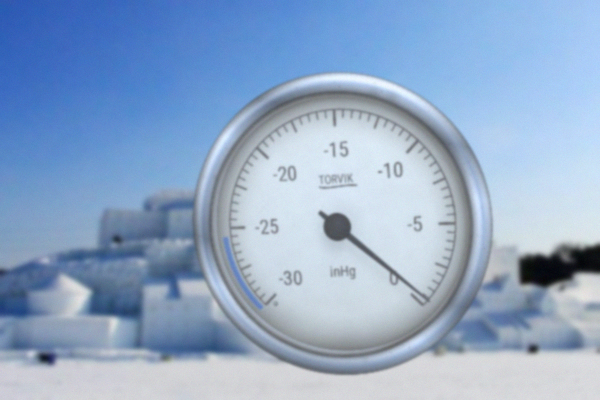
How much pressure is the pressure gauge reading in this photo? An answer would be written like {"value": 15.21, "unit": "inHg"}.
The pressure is {"value": -0.5, "unit": "inHg"}
